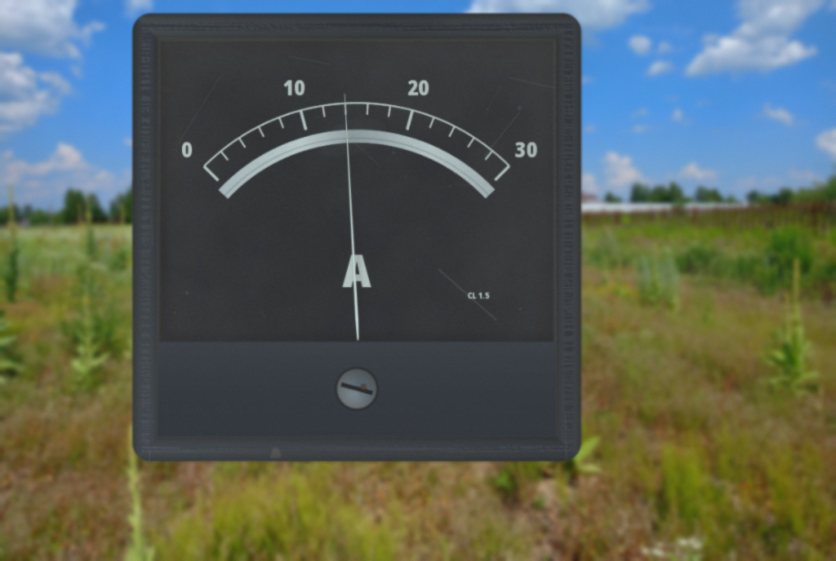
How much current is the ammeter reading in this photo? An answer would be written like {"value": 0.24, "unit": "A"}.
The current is {"value": 14, "unit": "A"}
